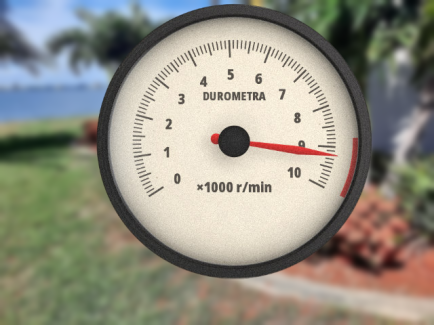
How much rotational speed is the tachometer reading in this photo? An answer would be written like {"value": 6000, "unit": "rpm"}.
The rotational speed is {"value": 9200, "unit": "rpm"}
